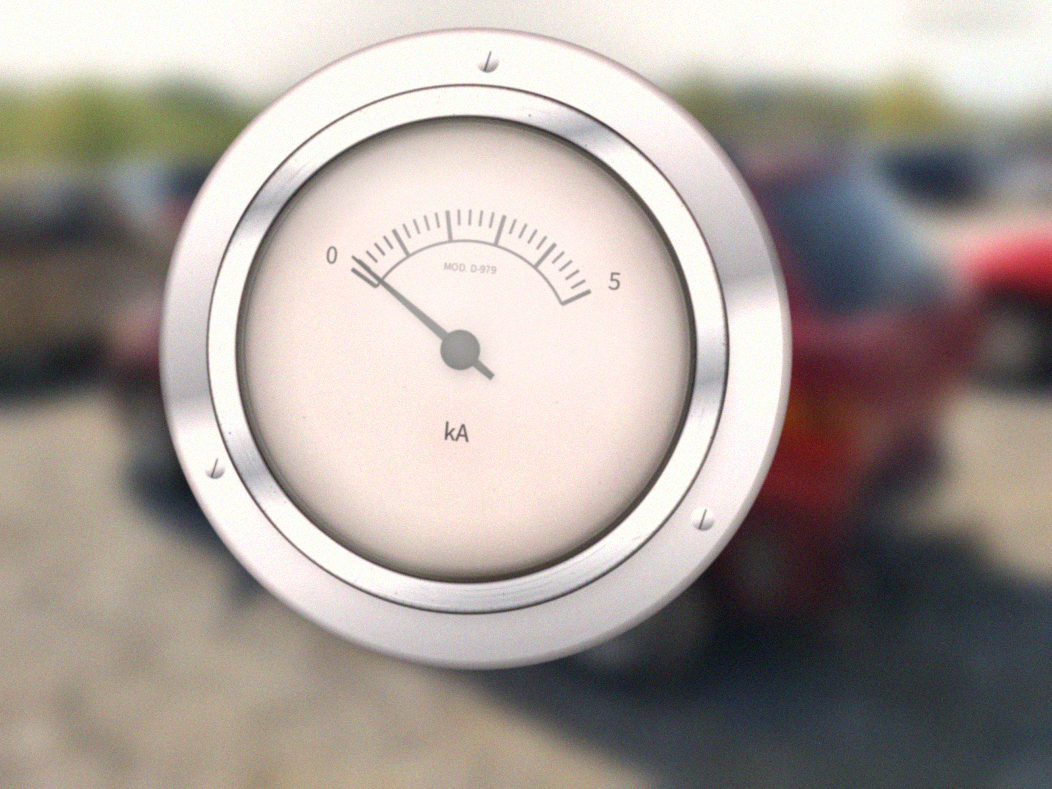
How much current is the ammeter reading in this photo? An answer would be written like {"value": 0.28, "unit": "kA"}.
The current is {"value": 0.2, "unit": "kA"}
